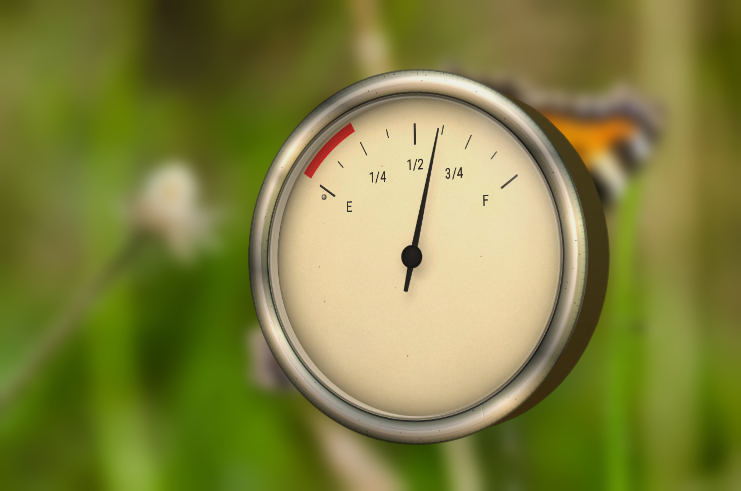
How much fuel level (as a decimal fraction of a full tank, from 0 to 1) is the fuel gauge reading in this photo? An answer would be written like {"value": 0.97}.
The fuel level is {"value": 0.625}
